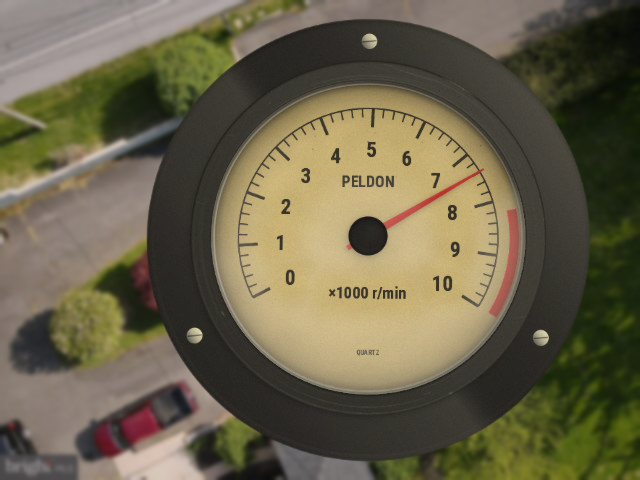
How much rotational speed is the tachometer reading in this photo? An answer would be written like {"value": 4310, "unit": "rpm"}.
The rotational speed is {"value": 7400, "unit": "rpm"}
